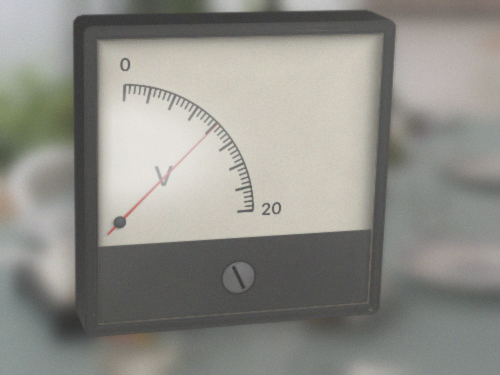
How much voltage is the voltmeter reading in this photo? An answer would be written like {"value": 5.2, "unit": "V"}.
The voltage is {"value": 10, "unit": "V"}
